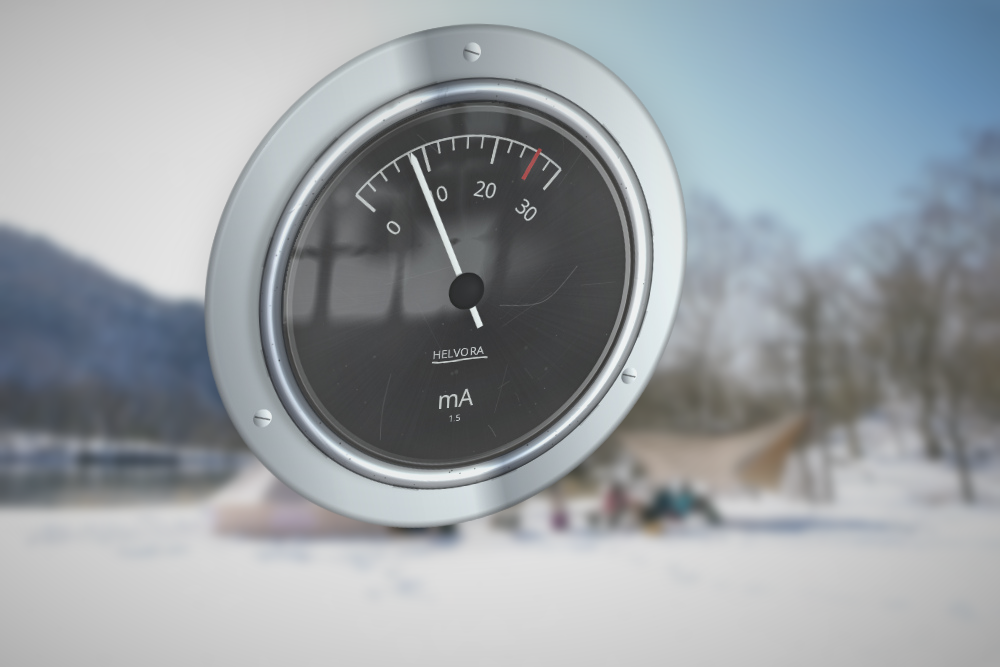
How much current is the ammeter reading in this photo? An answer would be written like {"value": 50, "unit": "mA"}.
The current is {"value": 8, "unit": "mA"}
